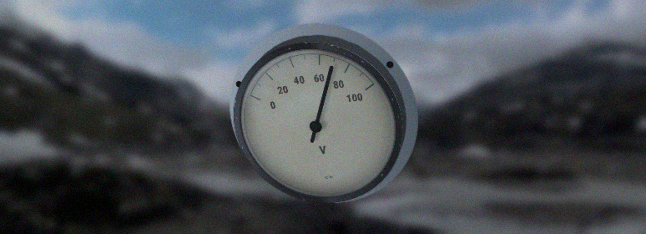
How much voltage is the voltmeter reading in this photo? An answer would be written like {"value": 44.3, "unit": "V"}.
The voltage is {"value": 70, "unit": "V"}
